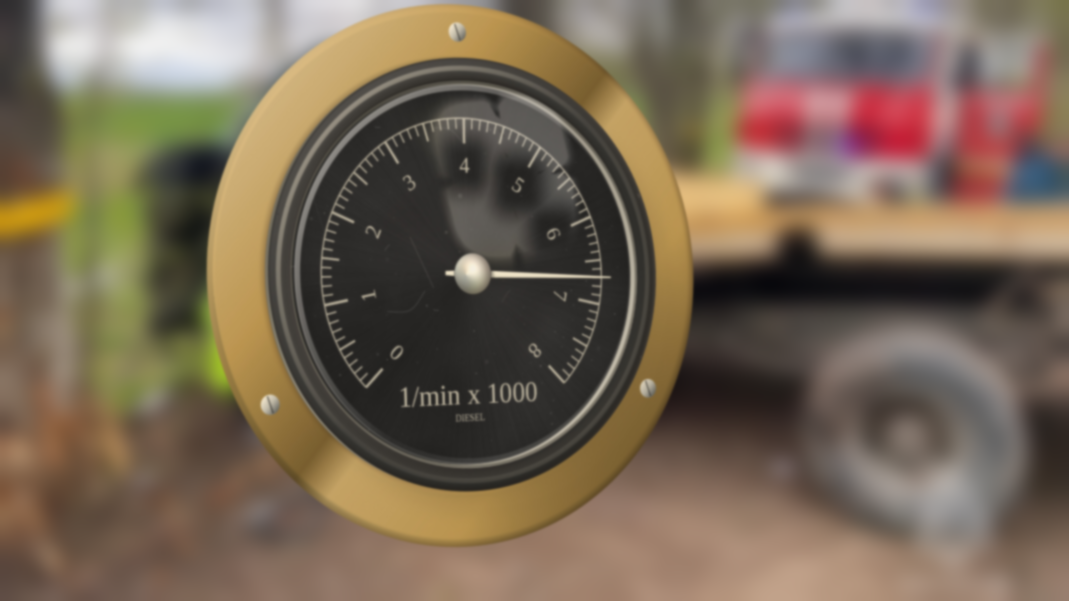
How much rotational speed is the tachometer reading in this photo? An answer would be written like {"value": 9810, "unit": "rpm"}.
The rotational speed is {"value": 6700, "unit": "rpm"}
